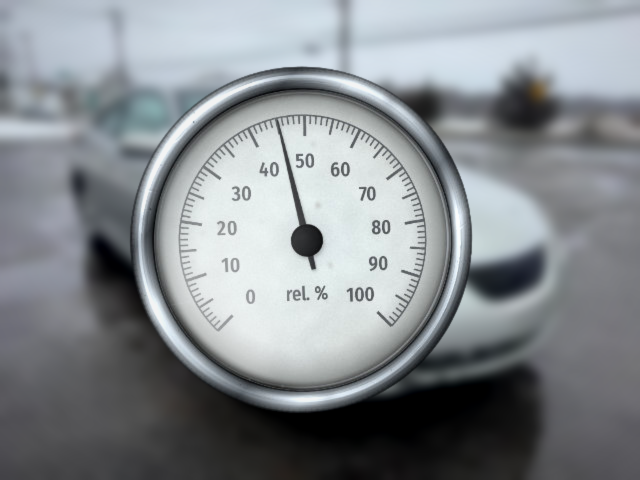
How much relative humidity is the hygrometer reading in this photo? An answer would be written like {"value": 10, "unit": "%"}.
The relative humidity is {"value": 45, "unit": "%"}
